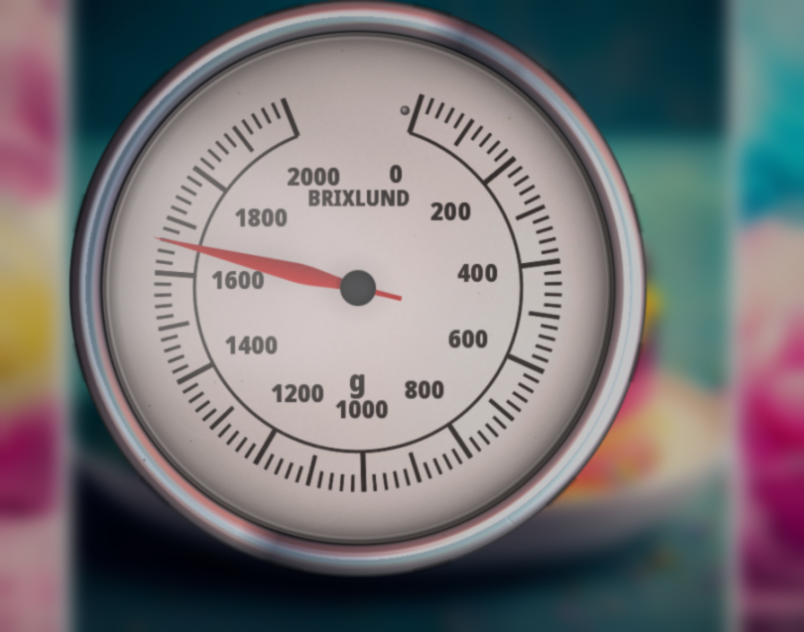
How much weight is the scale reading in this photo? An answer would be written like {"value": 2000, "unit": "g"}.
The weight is {"value": 1660, "unit": "g"}
